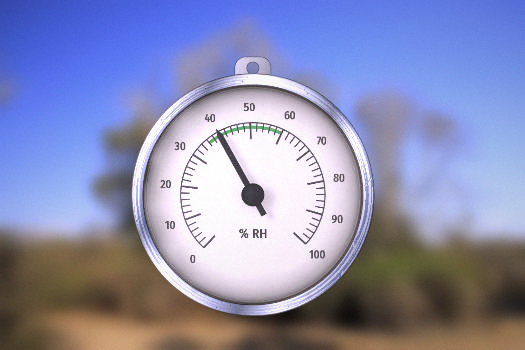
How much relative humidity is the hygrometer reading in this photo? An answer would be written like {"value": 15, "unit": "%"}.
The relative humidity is {"value": 40, "unit": "%"}
